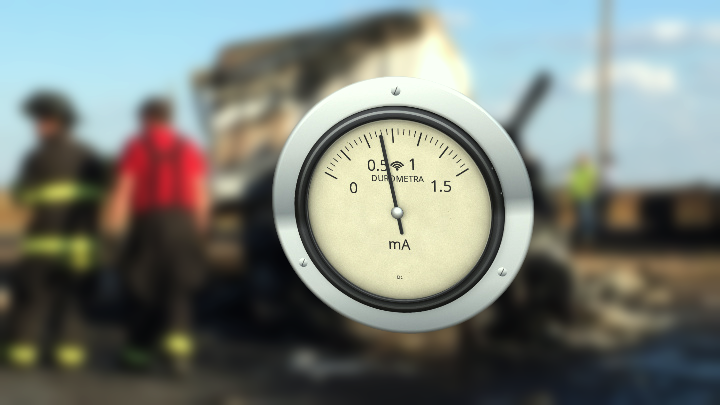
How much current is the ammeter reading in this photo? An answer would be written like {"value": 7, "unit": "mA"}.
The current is {"value": 0.65, "unit": "mA"}
